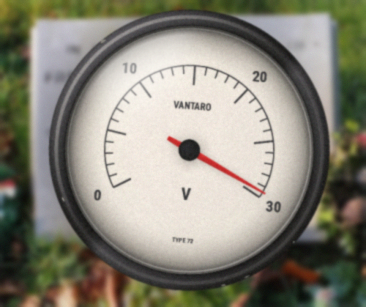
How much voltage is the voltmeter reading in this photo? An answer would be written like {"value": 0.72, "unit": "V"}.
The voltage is {"value": 29.5, "unit": "V"}
